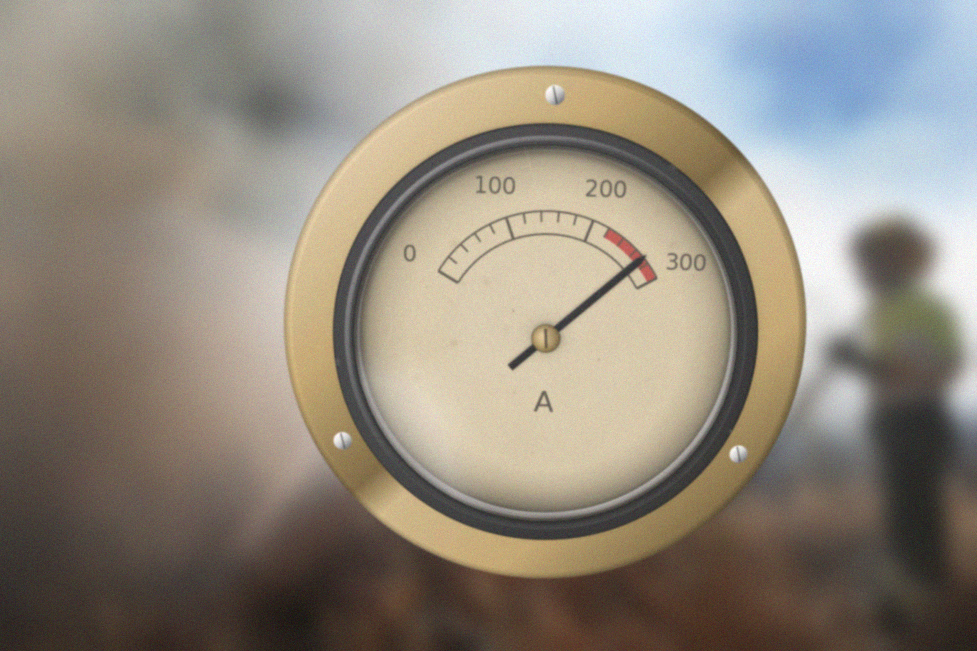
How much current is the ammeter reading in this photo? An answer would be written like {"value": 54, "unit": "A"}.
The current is {"value": 270, "unit": "A"}
